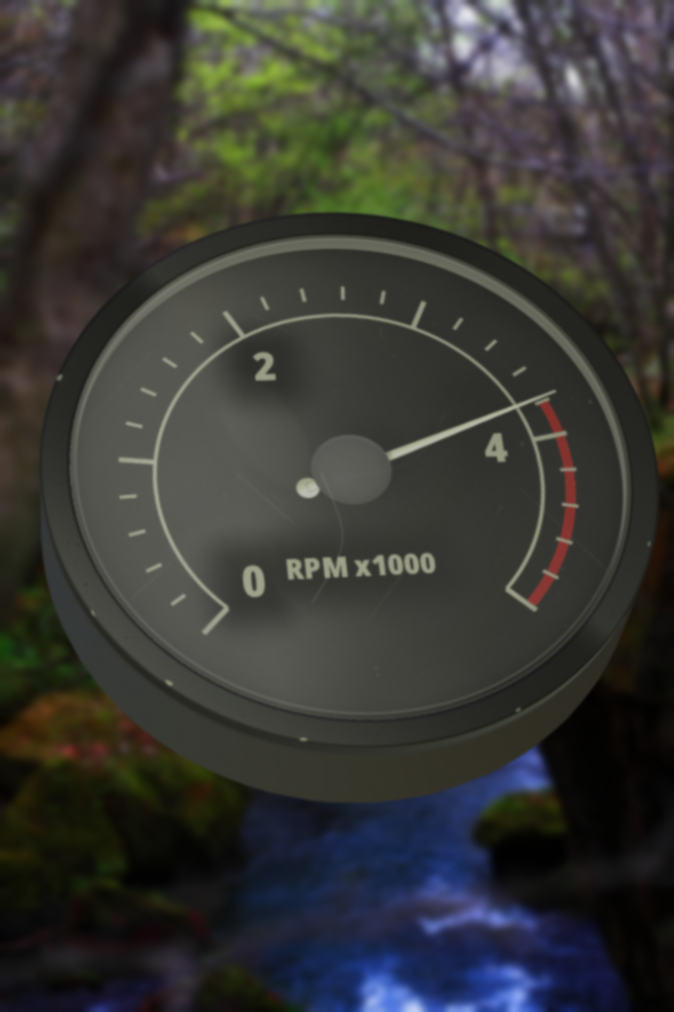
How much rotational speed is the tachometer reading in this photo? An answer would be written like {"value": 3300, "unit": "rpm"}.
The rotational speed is {"value": 3800, "unit": "rpm"}
